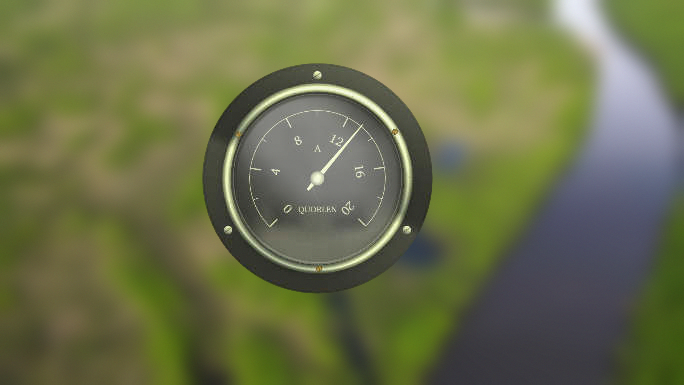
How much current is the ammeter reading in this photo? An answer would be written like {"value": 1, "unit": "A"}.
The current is {"value": 13, "unit": "A"}
